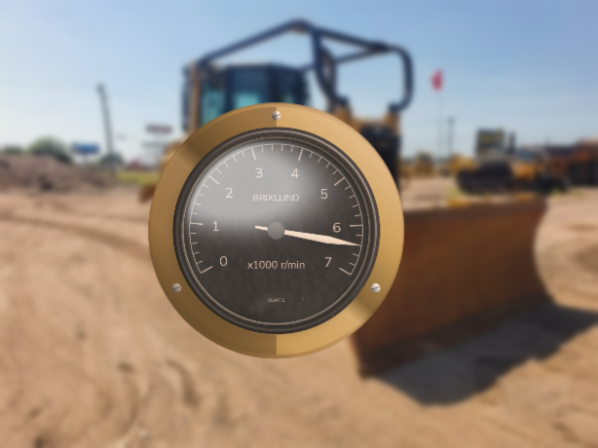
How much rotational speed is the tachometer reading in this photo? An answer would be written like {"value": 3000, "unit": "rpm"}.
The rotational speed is {"value": 6400, "unit": "rpm"}
